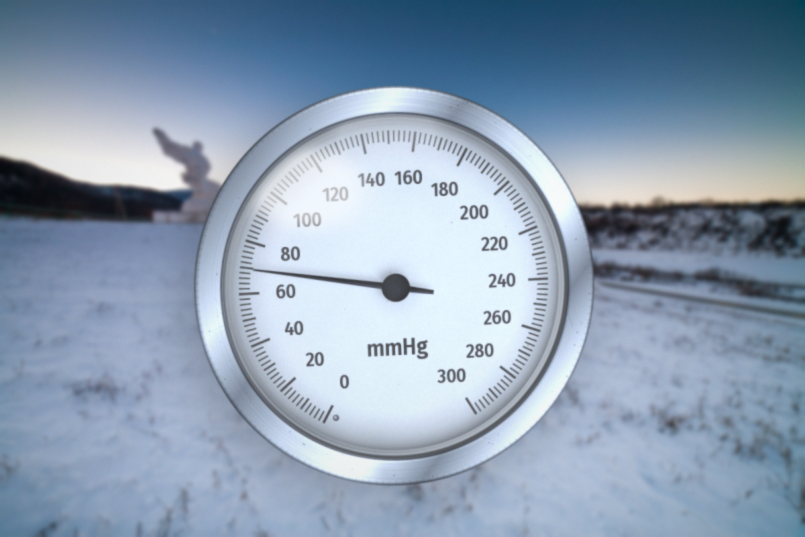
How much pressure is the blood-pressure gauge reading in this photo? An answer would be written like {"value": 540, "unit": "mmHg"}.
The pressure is {"value": 70, "unit": "mmHg"}
